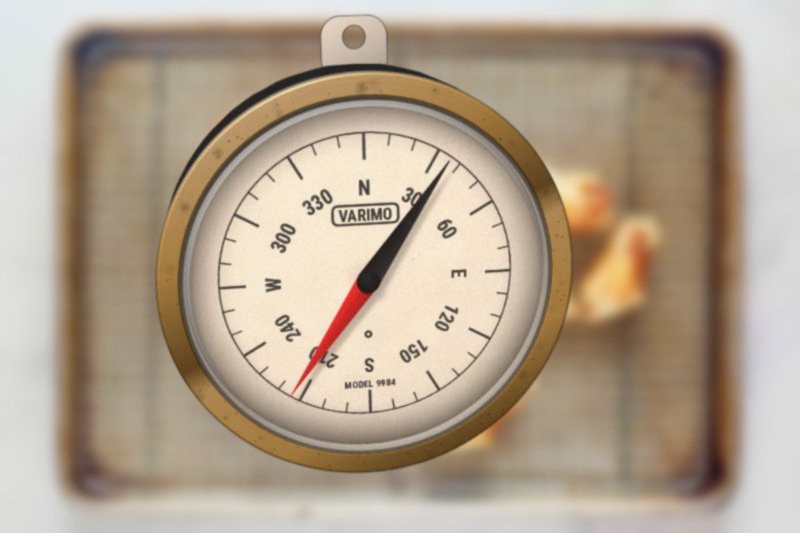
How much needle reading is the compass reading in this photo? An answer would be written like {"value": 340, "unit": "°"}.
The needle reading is {"value": 215, "unit": "°"}
